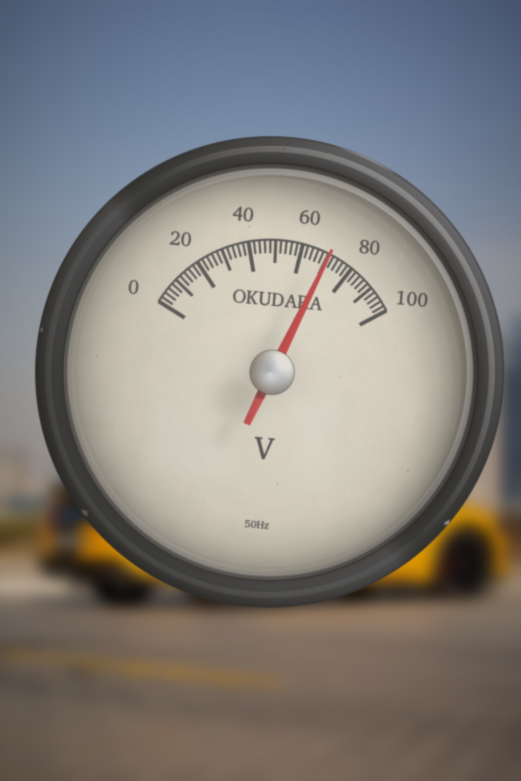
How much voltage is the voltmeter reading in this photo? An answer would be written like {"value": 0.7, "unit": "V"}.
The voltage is {"value": 70, "unit": "V"}
